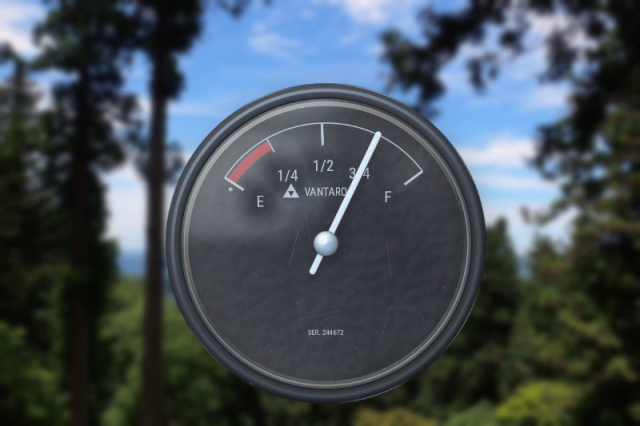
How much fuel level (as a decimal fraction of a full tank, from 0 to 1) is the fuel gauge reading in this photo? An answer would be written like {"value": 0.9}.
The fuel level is {"value": 0.75}
